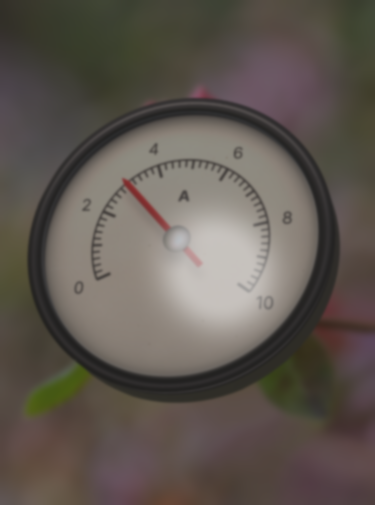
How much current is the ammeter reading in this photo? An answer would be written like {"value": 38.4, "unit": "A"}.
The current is {"value": 3, "unit": "A"}
